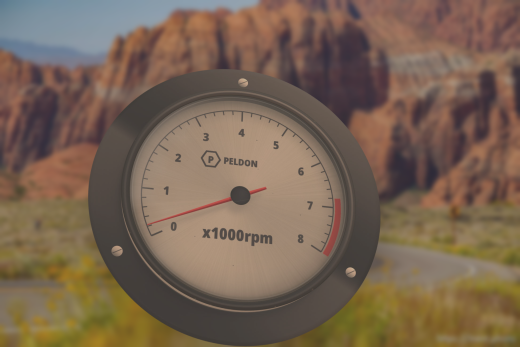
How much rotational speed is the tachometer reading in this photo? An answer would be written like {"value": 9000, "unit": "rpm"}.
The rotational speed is {"value": 200, "unit": "rpm"}
